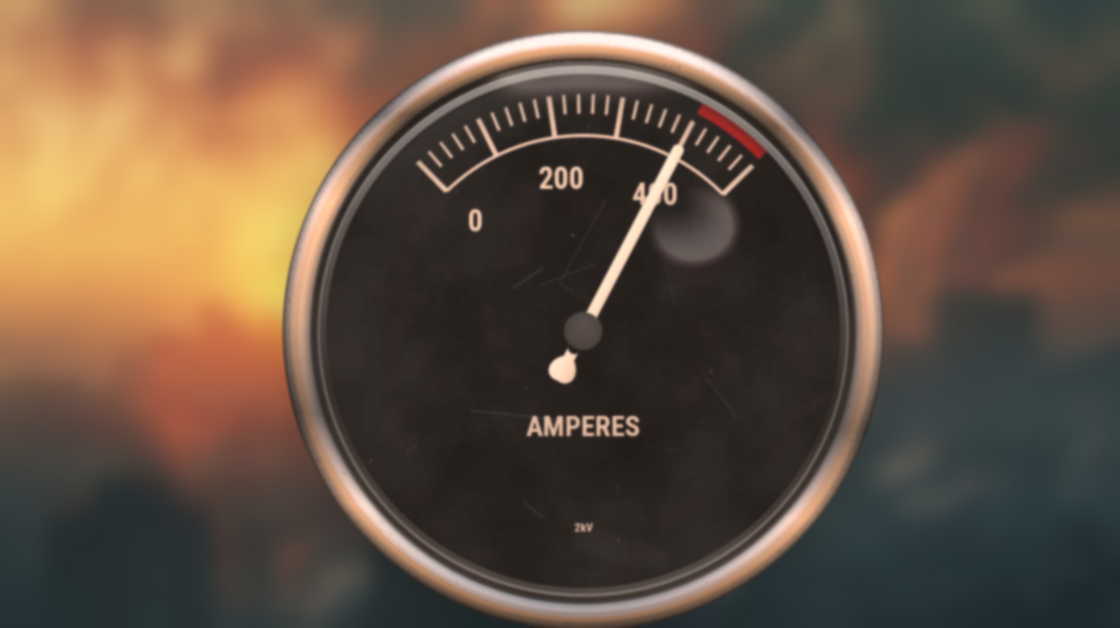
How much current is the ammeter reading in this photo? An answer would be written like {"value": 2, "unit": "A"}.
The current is {"value": 400, "unit": "A"}
